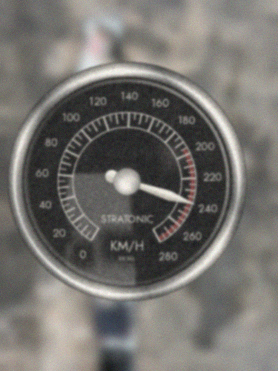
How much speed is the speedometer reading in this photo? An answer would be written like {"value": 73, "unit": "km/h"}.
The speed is {"value": 240, "unit": "km/h"}
